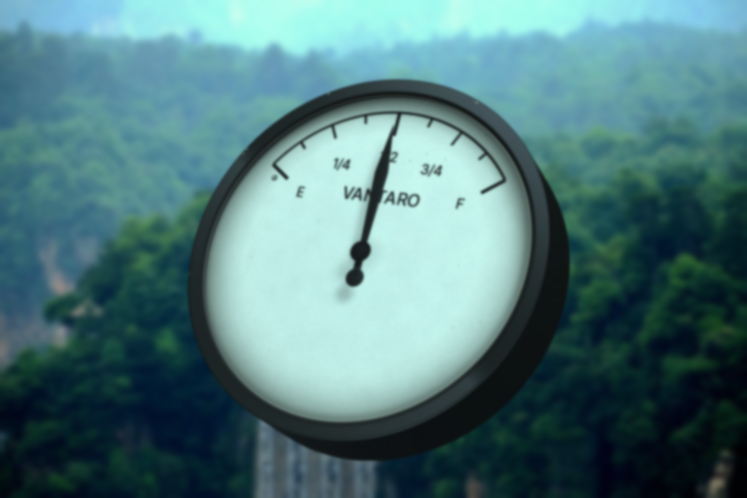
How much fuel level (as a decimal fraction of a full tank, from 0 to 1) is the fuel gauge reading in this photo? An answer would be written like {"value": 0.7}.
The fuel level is {"value": 0.5}
